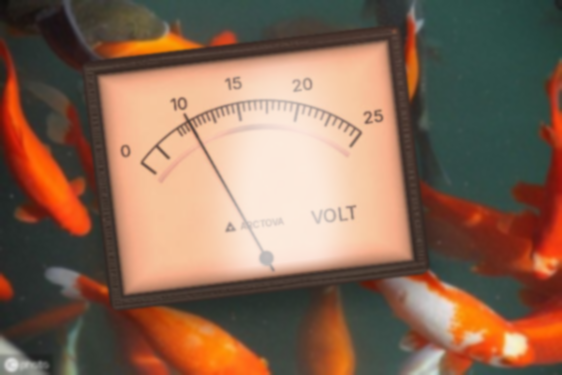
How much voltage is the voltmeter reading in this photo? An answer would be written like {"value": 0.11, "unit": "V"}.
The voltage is {"value": 10, "unit": "V"}
